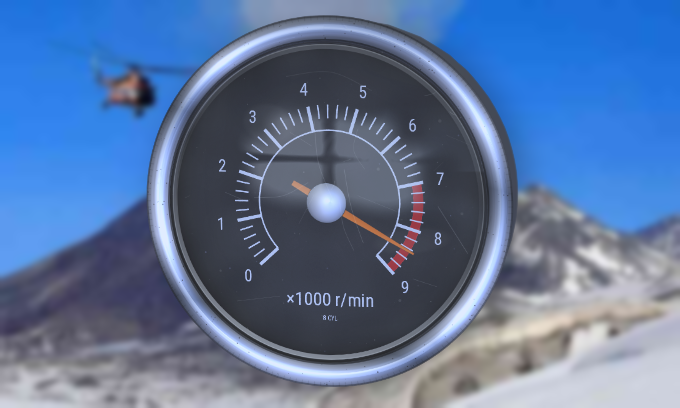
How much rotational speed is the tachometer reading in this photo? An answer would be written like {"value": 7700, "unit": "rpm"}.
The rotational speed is {"value": 8400, "unit": "rpm"}
